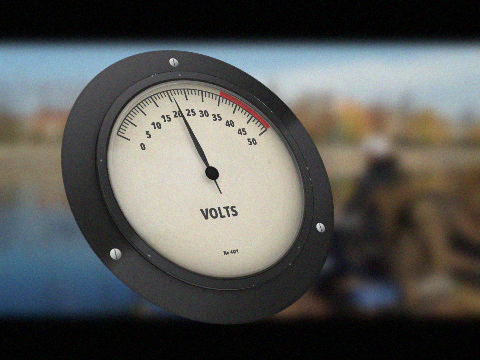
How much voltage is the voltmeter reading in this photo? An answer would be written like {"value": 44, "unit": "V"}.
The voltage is {"value": 20, "unit": "V"}
